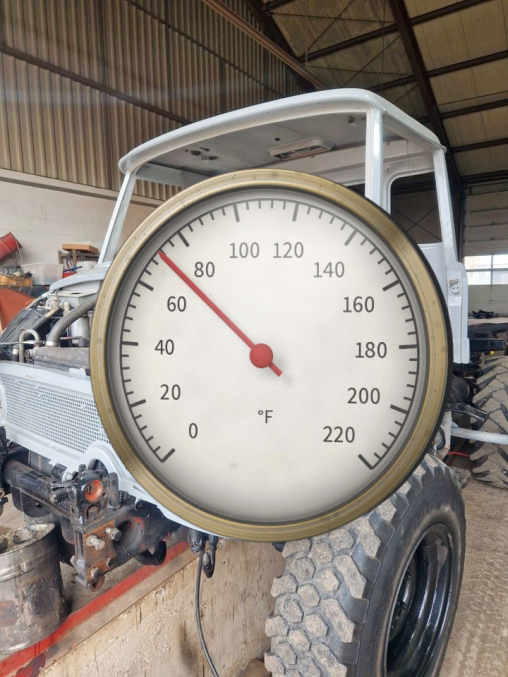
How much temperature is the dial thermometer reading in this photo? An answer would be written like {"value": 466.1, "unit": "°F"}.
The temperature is {"value": 72, "unit": "°F"}
